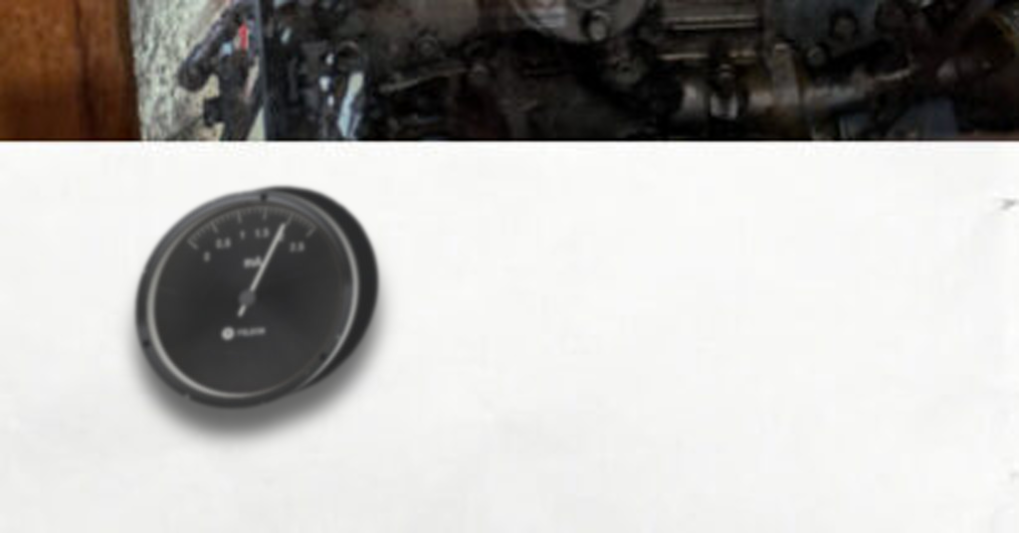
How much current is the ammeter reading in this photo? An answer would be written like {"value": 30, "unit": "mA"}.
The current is {"value": 2, "unit": "mA"}
